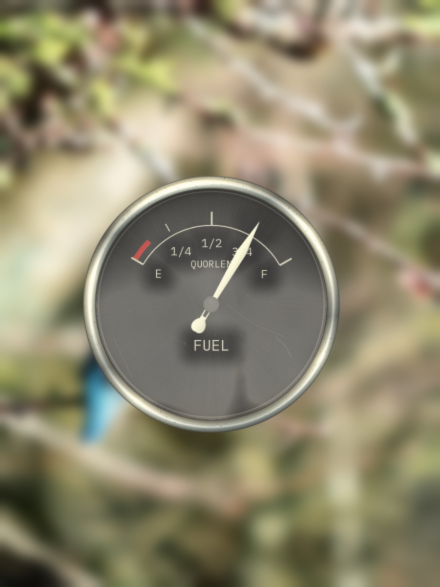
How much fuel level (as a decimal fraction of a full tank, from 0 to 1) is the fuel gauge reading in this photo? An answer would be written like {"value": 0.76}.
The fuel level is {"value": 0.75}
